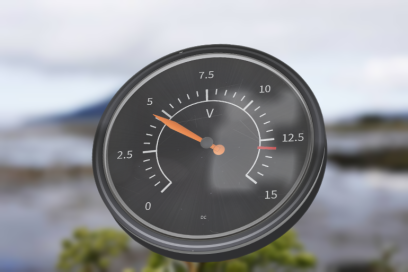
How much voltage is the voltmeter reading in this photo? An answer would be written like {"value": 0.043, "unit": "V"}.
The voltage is {"value": 4.5, "unit": "V"}
